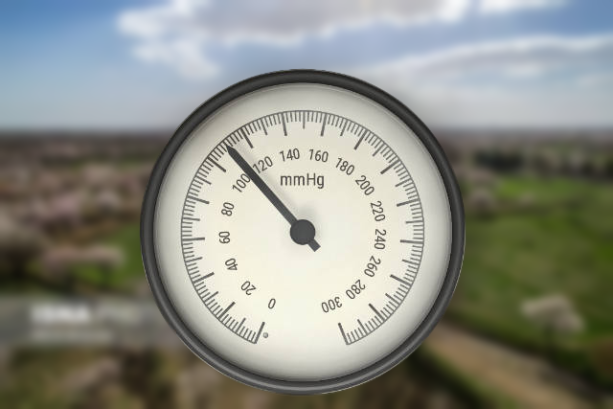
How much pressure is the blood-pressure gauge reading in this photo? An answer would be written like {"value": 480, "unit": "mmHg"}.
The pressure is {"value": 110, "unit": "mmHg"}
